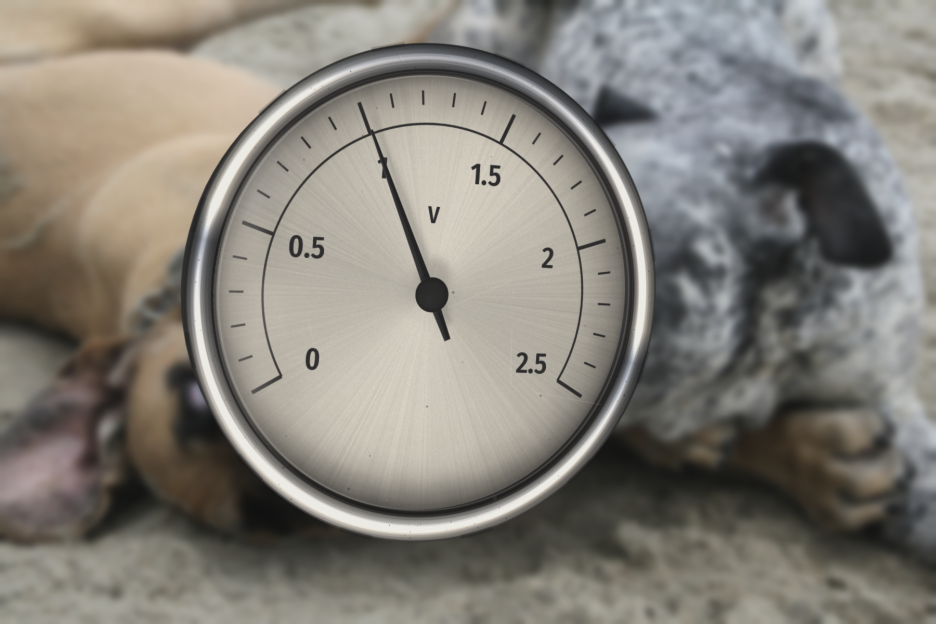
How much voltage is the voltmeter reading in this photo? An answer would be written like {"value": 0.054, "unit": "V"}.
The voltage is {"value": 1, "unit": "V"}
